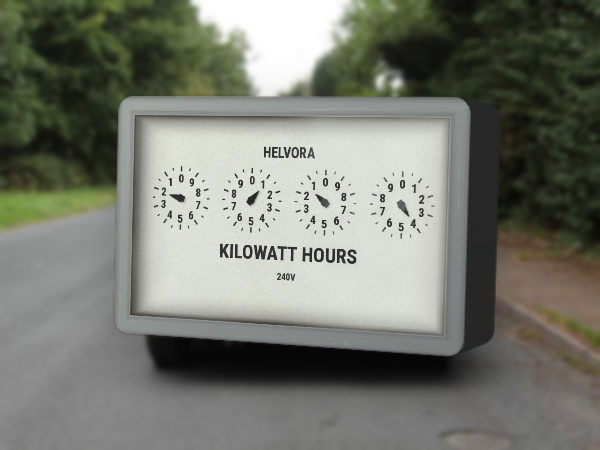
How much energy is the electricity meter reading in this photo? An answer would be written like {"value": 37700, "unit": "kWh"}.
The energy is {"value": 2114, "unit": "kWh"}
